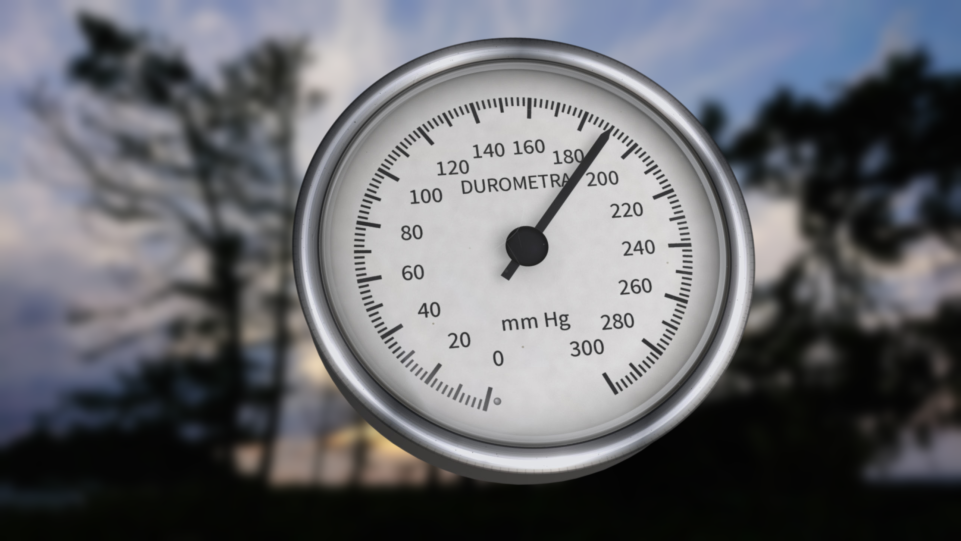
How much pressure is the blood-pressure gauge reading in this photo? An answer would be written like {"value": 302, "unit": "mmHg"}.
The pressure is {"value": 190, "unit": "mmHg"}
